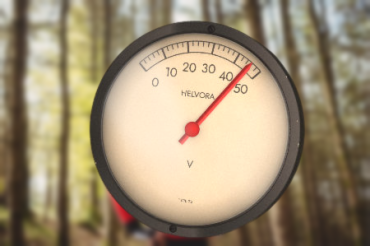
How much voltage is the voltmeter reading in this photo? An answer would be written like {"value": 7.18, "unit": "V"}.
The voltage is {"value": 46, "unit": "V"}
